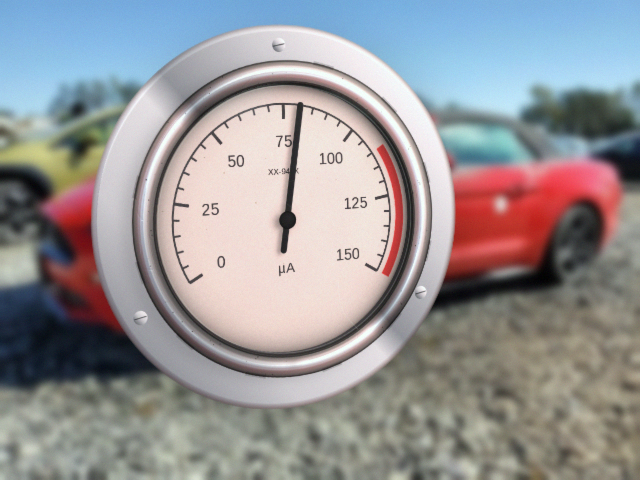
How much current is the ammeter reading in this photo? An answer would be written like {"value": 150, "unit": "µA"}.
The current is {"value": 80, "unit": "µA"}
